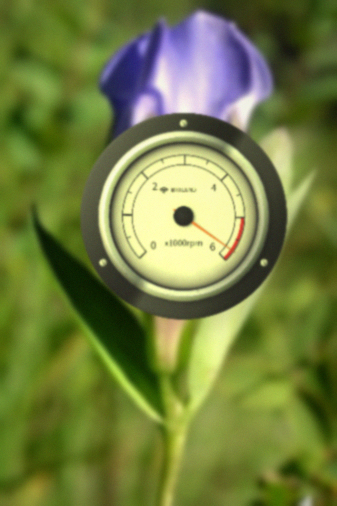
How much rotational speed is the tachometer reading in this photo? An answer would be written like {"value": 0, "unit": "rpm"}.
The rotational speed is {"value": 5750, "unit": "rpm"}
